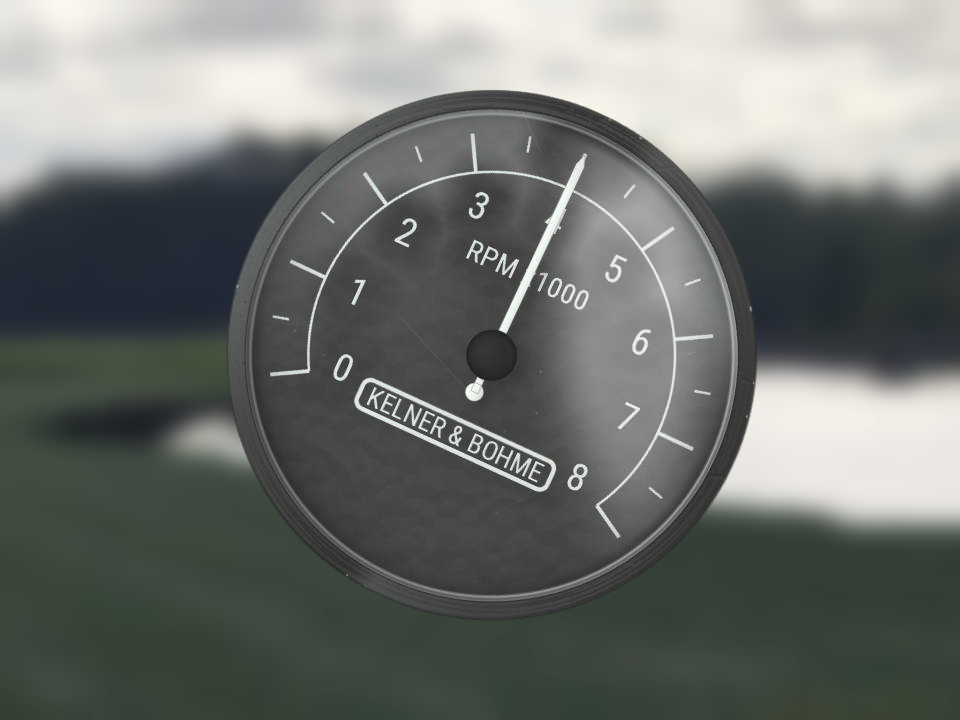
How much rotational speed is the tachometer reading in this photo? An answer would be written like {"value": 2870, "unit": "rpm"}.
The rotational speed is {"value": 4000, "unit": "rpm"}
